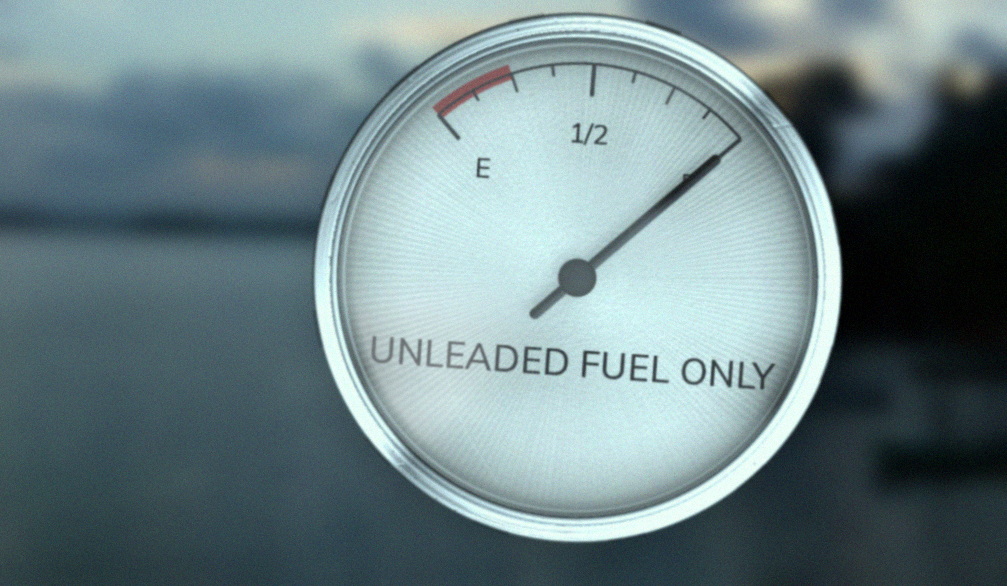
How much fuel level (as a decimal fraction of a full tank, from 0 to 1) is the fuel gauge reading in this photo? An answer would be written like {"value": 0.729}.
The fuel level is {"value": 1}
